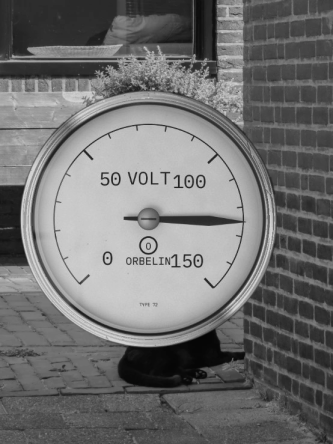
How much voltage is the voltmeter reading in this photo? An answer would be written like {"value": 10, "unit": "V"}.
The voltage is {"value": 125, "unit": "V"}
